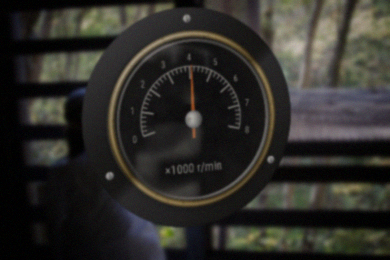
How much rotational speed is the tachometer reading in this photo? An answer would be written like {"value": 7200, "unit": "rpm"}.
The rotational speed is {"value": 4000, "unit": "rpm"}
